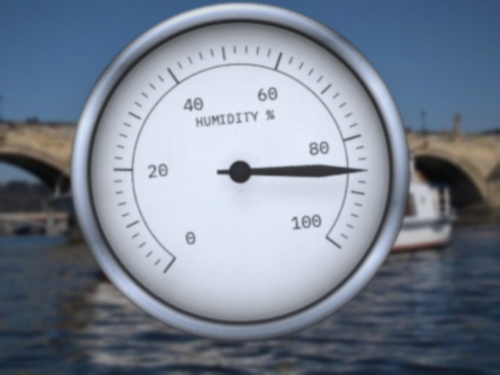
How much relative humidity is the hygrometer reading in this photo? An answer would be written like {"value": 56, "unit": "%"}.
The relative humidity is {"value": 86, "unit": "%"}
